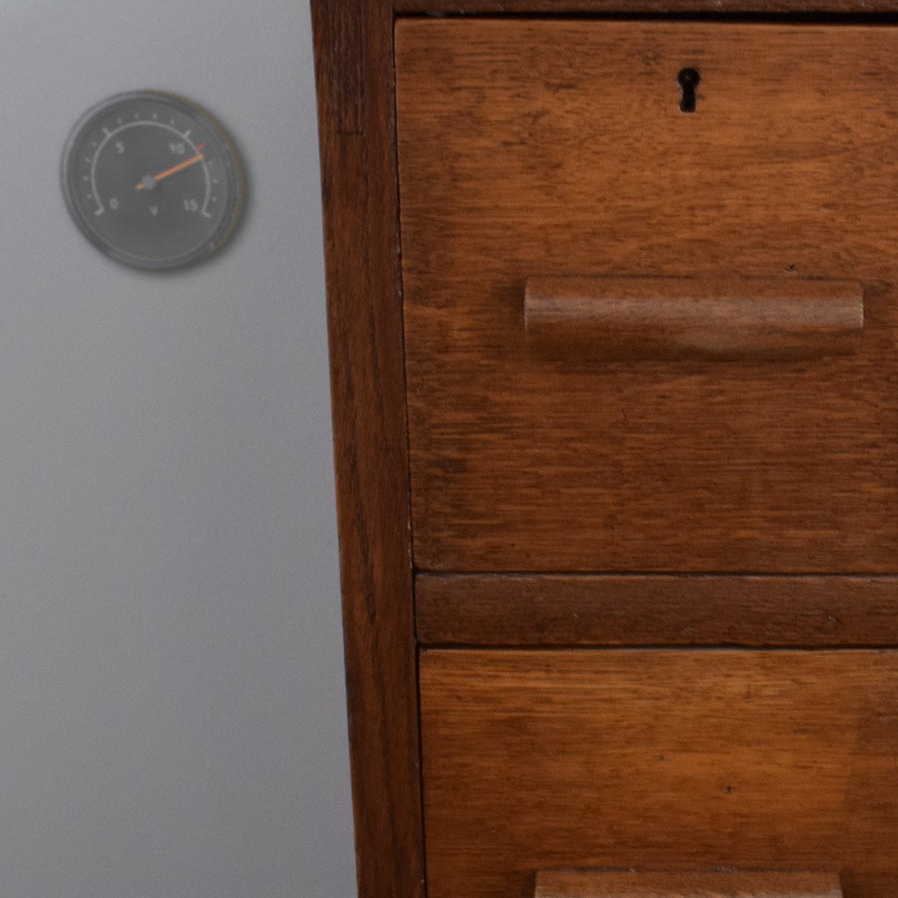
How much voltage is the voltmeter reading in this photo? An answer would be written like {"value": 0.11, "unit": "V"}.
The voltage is {"value": 11.5, "unit": "V"}
